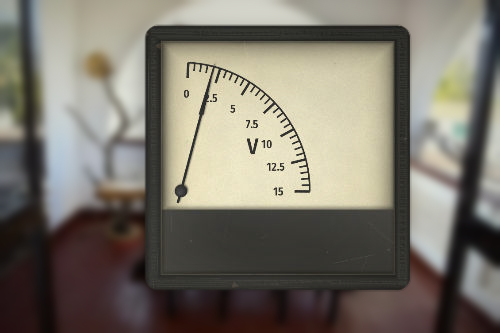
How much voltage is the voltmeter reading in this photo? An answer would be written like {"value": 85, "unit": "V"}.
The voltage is {"value": 2, "unit": "V"}
